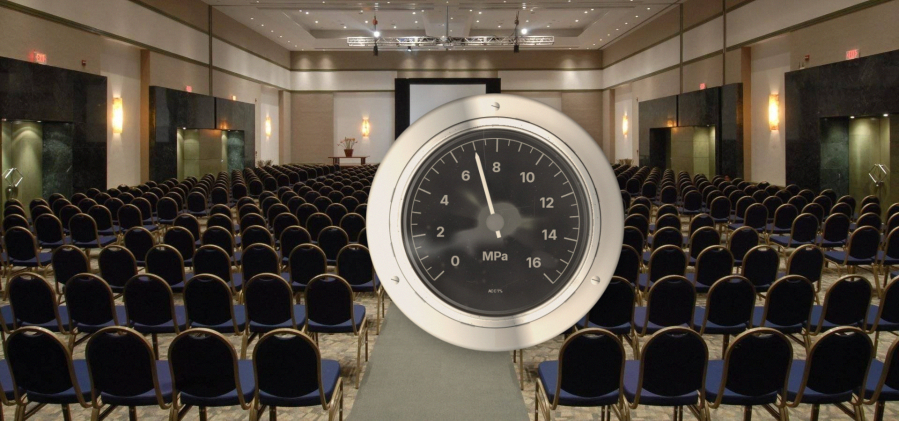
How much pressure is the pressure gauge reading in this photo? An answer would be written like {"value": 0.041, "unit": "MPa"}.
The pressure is {"value": 7, "unit": "MPa"}
